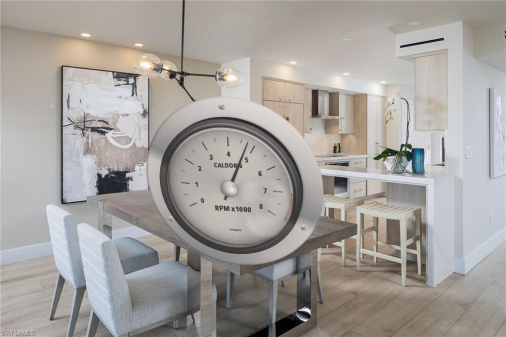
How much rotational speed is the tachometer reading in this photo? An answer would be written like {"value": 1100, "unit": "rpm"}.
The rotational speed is {"value": 4750, "unit": "rpm"}
